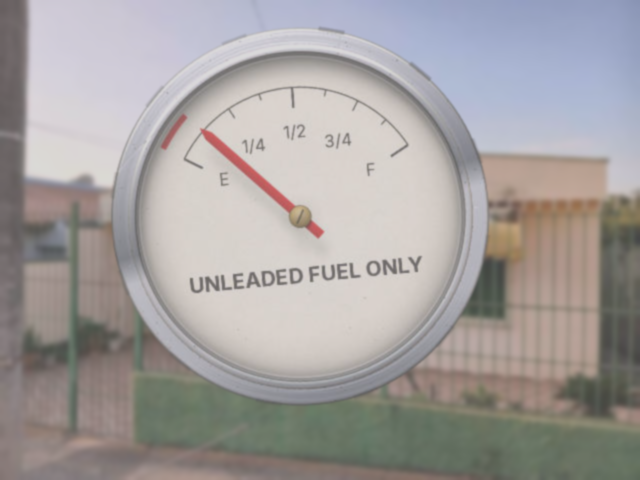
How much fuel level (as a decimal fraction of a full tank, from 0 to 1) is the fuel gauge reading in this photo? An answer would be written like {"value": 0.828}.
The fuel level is {"value": 0.125}
